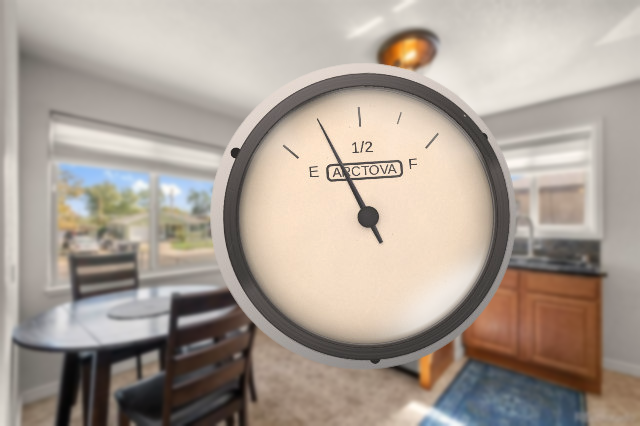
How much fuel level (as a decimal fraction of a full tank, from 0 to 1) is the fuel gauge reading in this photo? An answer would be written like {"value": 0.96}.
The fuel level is {"value": 0.25}
